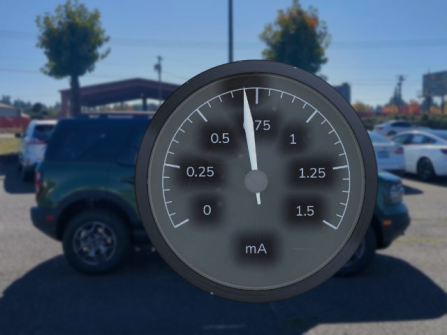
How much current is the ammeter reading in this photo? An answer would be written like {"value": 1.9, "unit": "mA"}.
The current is {"value": 0.7, "unit": "mA"}
